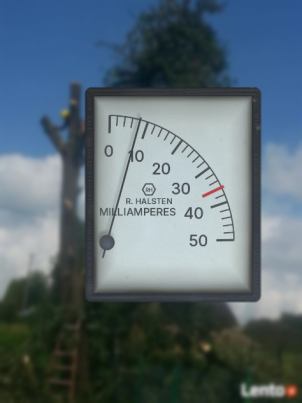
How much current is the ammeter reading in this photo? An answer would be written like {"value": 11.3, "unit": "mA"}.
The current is {"value": 8, "unit": "mA"}
